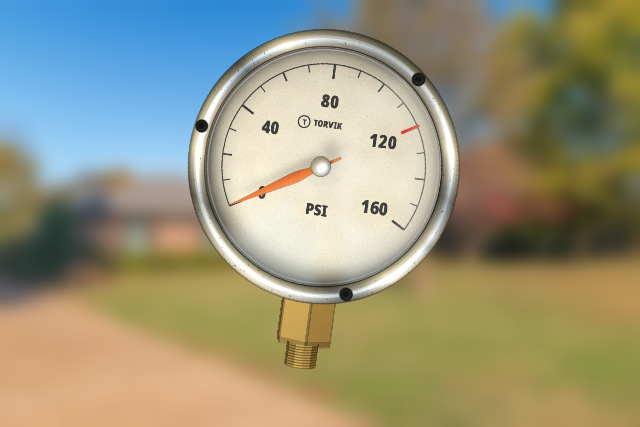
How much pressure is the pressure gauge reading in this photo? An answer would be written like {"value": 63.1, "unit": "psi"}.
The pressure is {"value": 0, "unit": "psi"}
